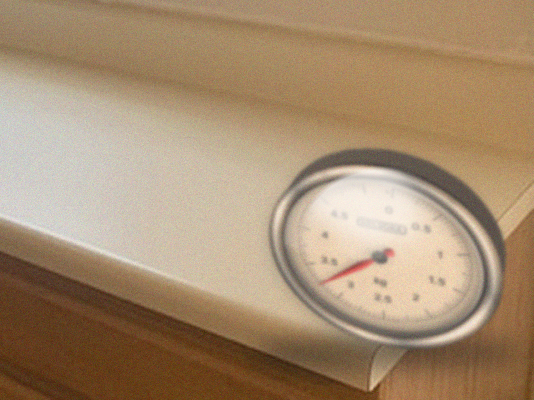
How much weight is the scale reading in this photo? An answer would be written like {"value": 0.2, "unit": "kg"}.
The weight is {"value": 3.25, "unit": "kg"}
